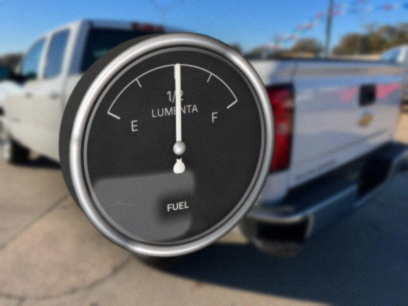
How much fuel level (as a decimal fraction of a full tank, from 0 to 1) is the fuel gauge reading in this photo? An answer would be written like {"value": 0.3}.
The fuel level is {"value": 0.5}
